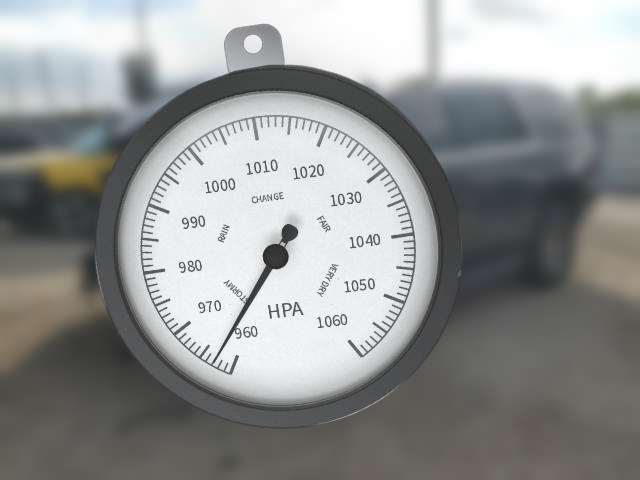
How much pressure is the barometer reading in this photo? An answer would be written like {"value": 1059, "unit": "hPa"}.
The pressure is {"value": 963, "unit": "hPa"}
